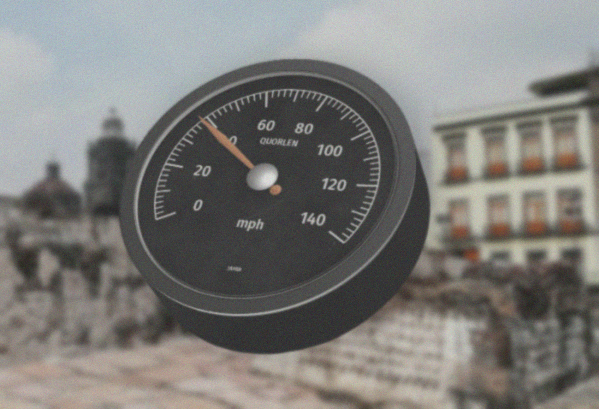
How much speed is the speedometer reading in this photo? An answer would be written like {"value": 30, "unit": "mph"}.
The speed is {"value": 38, "unit": "mph"}
